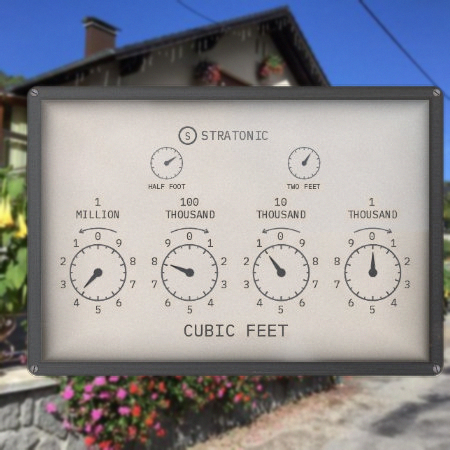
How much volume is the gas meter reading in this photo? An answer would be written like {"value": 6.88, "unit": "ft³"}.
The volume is {"value": 381000, "unit": "ft³"}
